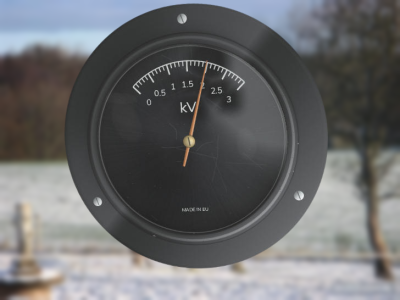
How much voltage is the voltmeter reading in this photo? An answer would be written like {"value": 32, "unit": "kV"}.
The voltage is {"value": 2, "unit": "kV"}
